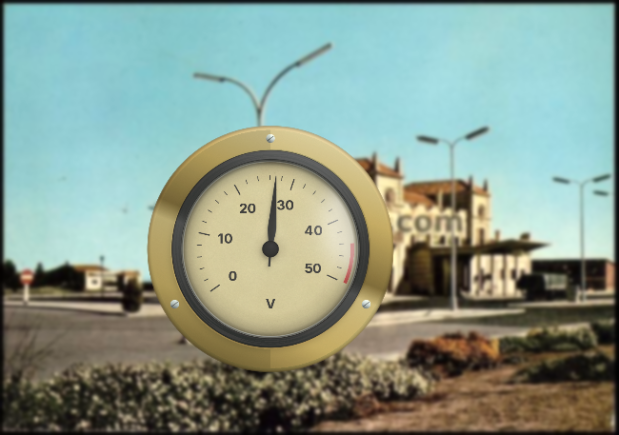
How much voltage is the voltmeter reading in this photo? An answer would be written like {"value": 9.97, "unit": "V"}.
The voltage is {"value": 27, "unit": "V"}
